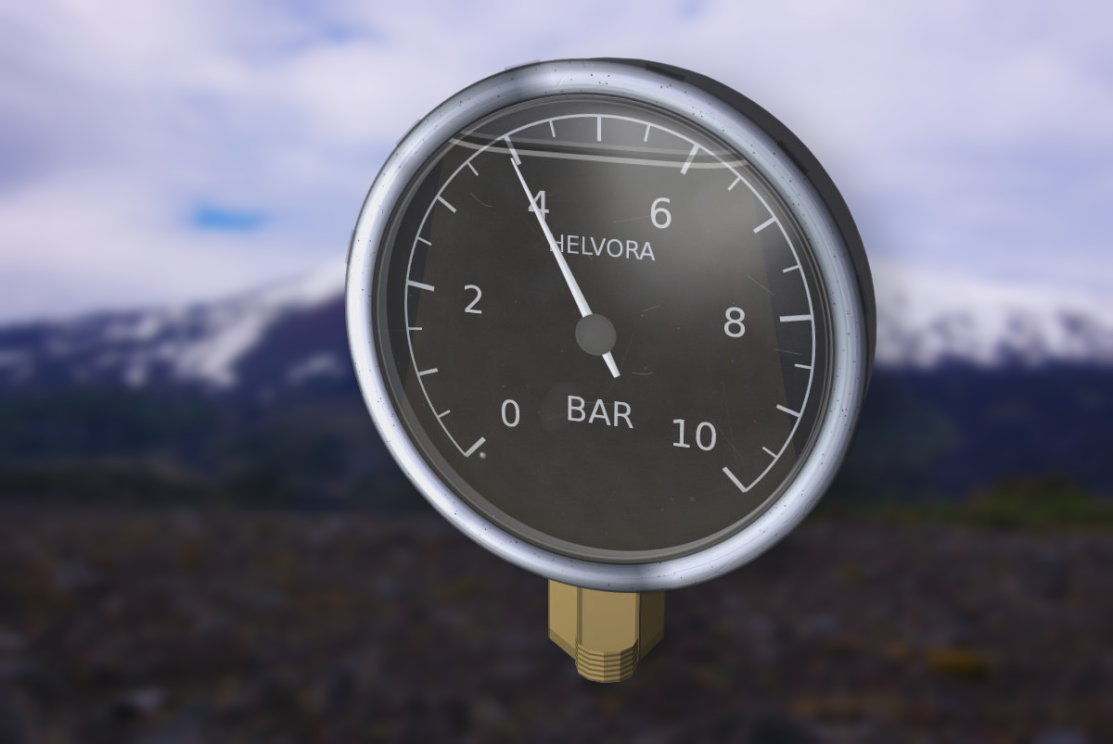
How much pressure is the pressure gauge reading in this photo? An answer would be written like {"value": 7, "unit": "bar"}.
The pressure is {"value": 4, "unit": "bar"}
